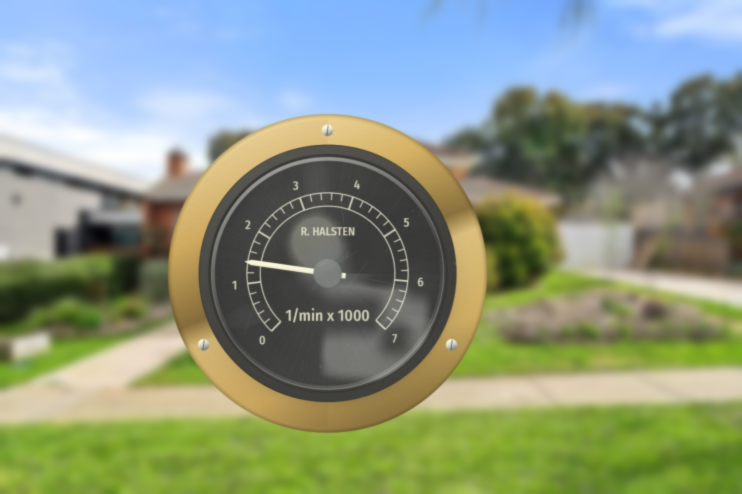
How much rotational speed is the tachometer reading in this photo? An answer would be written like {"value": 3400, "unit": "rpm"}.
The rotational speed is {"value": 1400, "unit": "rpm"}
